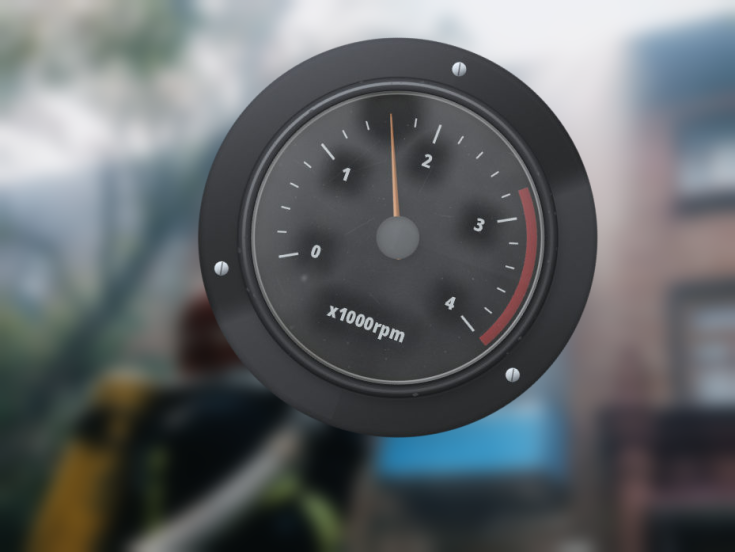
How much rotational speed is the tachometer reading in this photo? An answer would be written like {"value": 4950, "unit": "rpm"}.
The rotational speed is {"value": 1600, "unit": "rpm"}
